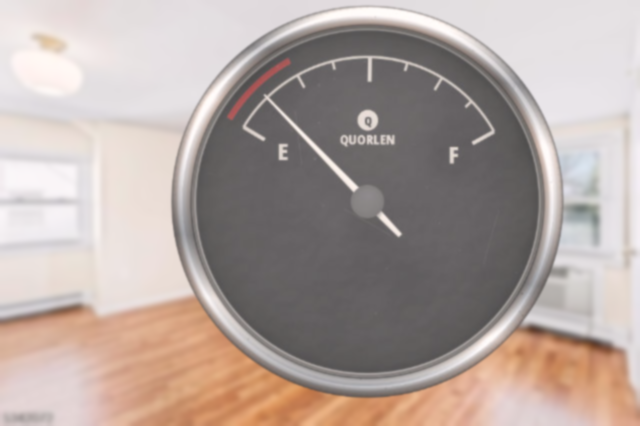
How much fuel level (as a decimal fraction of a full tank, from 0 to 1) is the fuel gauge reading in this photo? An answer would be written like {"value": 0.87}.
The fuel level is {"value": 0.125}
